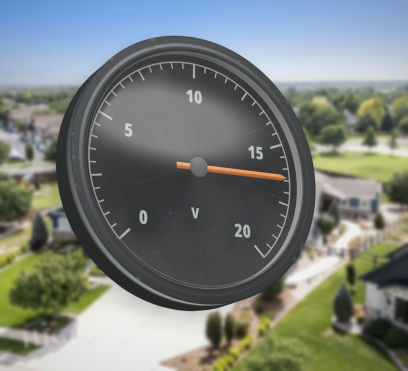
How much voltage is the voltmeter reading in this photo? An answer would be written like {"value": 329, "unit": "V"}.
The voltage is {"value": 16.5, "unit": "V"}
